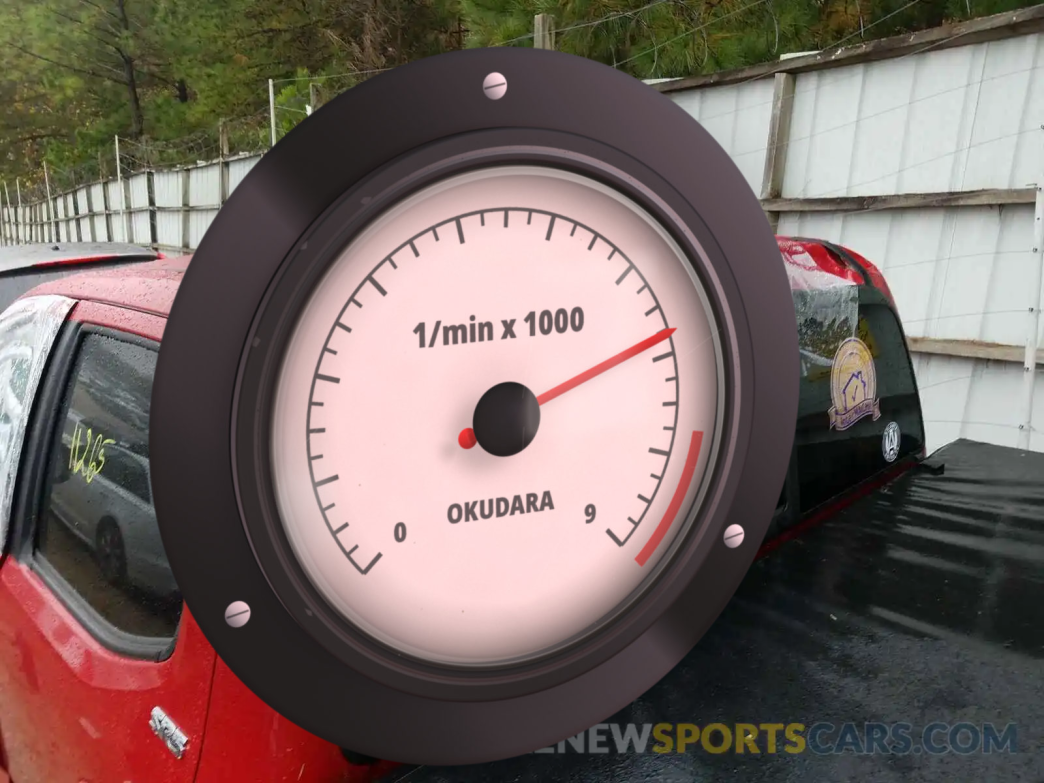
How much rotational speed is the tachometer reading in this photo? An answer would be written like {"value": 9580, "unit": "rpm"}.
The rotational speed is {"value": 6750, "unit": "rpm"}
